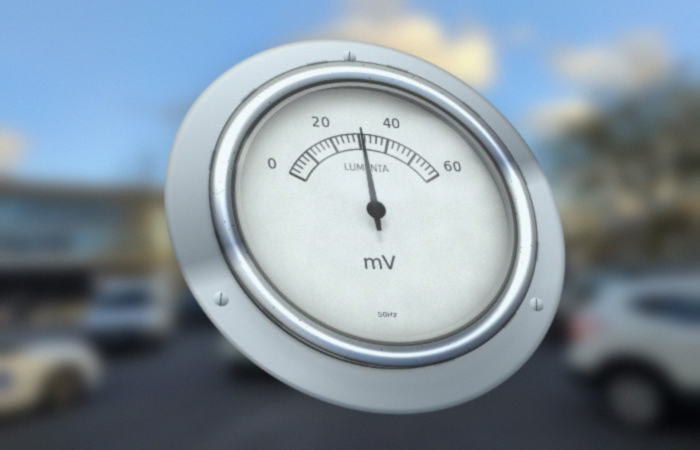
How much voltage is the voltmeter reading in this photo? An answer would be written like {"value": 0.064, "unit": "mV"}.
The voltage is {"value": 30, "unit": "mV"}
